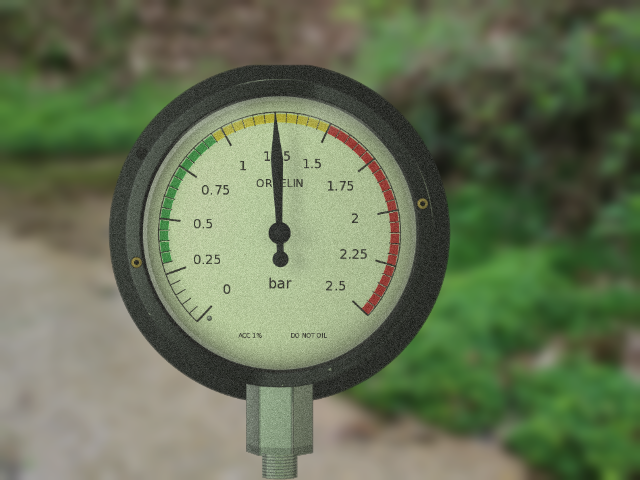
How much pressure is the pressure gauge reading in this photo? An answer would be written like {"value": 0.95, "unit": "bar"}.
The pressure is {"value": 1.25, "unit": "bar"}
